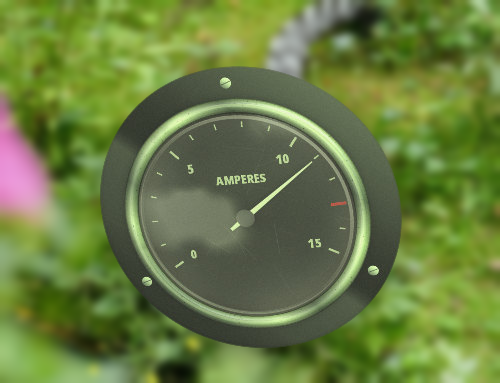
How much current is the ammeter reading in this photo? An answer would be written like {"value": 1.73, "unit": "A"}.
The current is {"value": 11, "unit": "A"}
